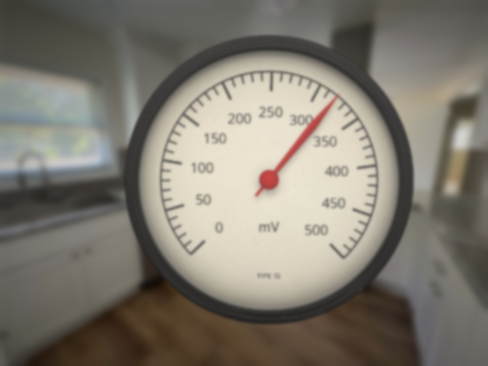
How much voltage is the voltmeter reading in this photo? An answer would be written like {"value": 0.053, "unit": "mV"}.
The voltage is {"value": 320, "unit": "mV"}
